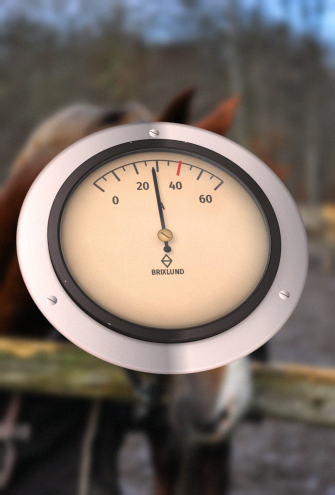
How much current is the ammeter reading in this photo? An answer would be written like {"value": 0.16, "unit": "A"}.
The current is {"value": 27.5, "unit": "A"}
